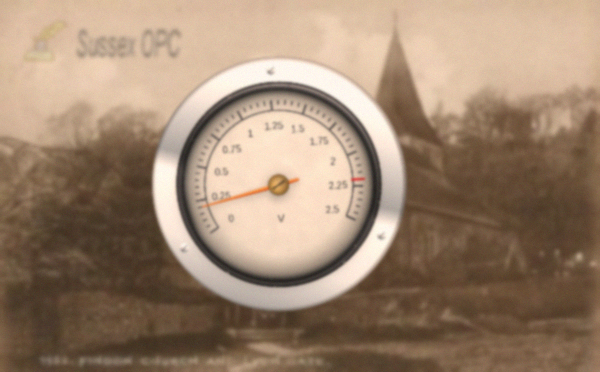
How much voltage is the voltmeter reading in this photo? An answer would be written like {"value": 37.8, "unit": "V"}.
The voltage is {"value": 0.2, "unit": "V"}
